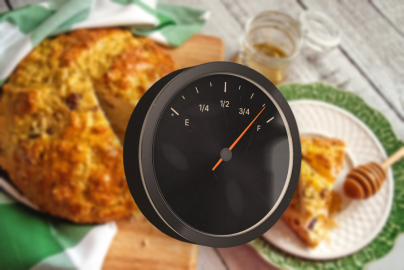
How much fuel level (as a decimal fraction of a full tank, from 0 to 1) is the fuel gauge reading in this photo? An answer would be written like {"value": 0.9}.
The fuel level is {"value": 0.875}
